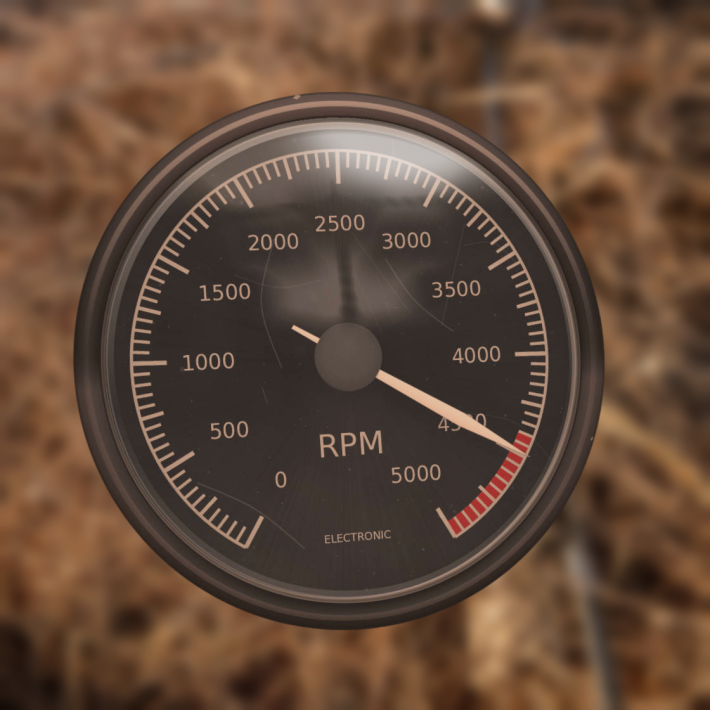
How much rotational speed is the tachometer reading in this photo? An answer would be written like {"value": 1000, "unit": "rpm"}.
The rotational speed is {"value": 4500, "unit": "rpm"}
